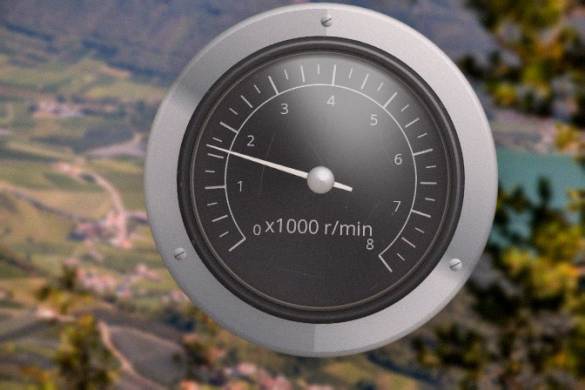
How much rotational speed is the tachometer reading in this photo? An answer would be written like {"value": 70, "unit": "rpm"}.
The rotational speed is {"value": 1625, "unit": "rpm"}
